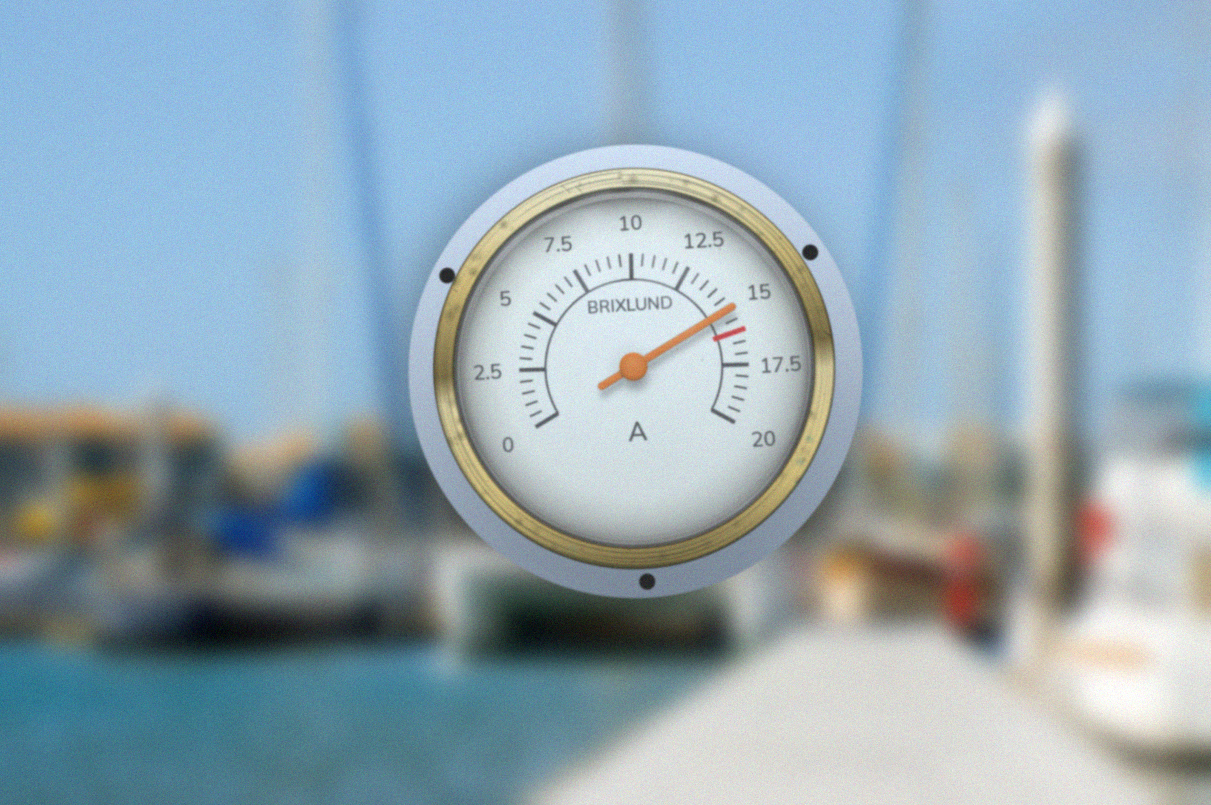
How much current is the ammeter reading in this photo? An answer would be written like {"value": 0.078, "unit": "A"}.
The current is {"value": 15, "unit": "A"}
